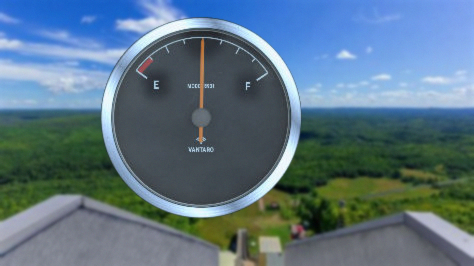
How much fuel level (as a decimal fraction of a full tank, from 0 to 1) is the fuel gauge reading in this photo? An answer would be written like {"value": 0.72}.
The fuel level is {"value": 0.5}
